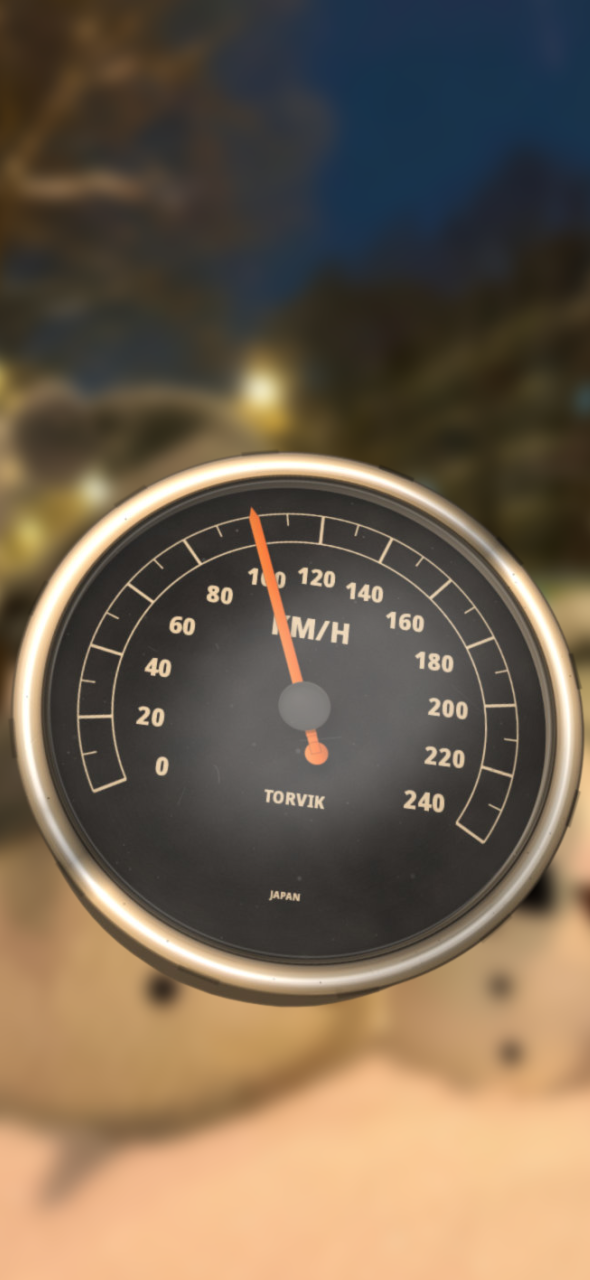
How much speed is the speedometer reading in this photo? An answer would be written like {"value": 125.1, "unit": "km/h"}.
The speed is {"value": 100, "unit": "km/h"}
